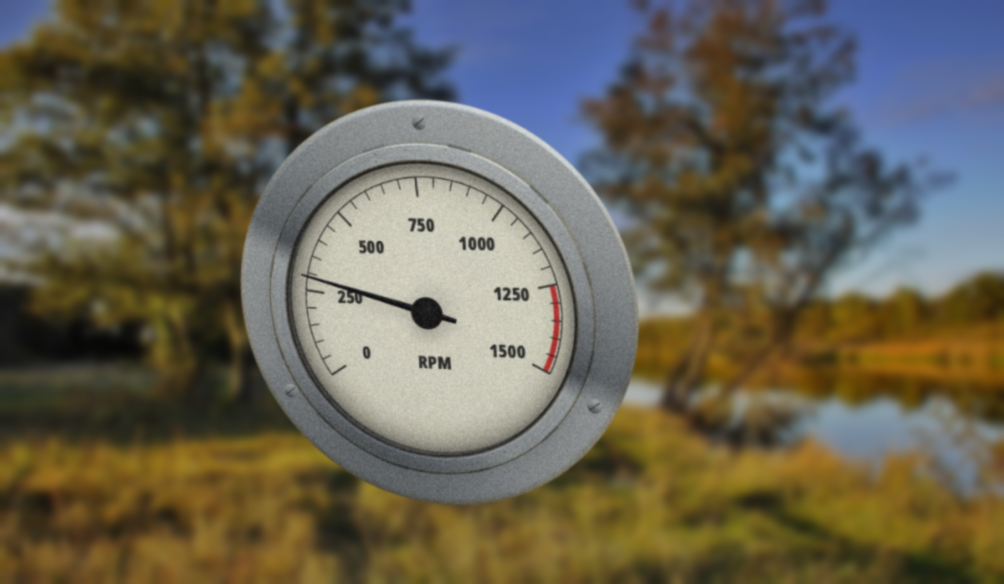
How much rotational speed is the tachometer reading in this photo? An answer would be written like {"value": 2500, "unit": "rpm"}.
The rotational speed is {"value": 300, "unit": "rpm"}
